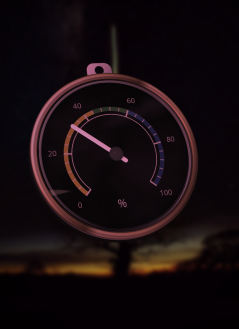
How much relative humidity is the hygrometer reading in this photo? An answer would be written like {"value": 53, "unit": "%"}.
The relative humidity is {"value": 32, "unit": "%"}
